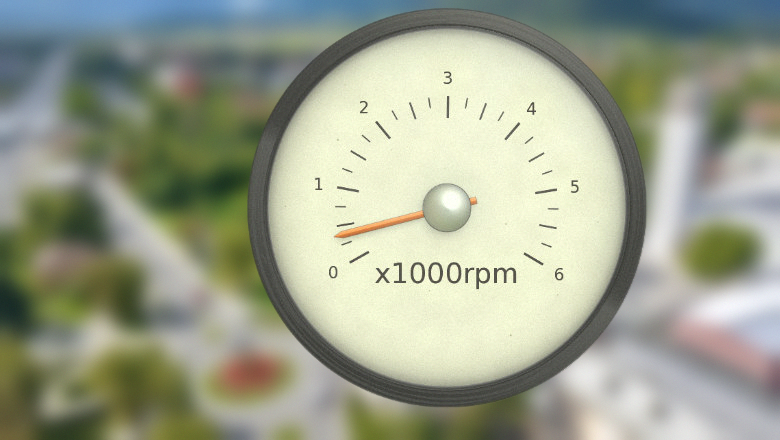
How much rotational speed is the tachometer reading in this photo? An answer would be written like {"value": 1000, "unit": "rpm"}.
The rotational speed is {"value": 375, "unit": "rpm"}
